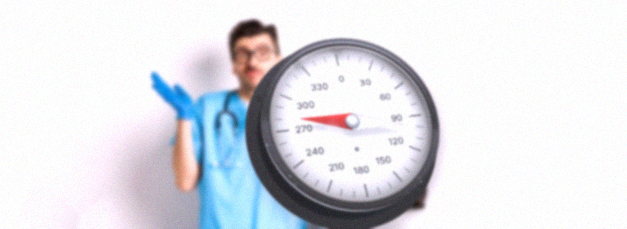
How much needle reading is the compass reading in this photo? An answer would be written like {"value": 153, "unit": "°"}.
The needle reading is {"value": 280, "unit": "°"}
